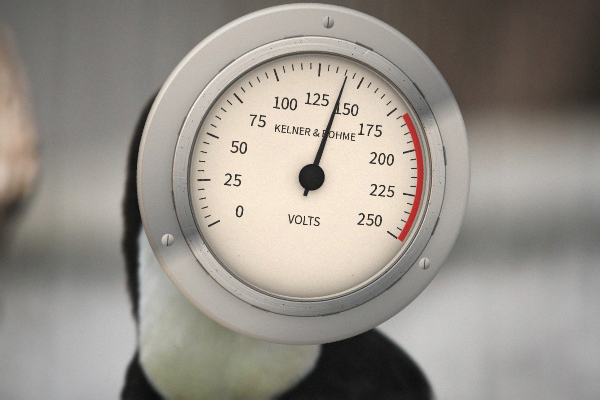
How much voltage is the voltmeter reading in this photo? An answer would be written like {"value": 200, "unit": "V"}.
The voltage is {"value": 140, "unit": "V"}
